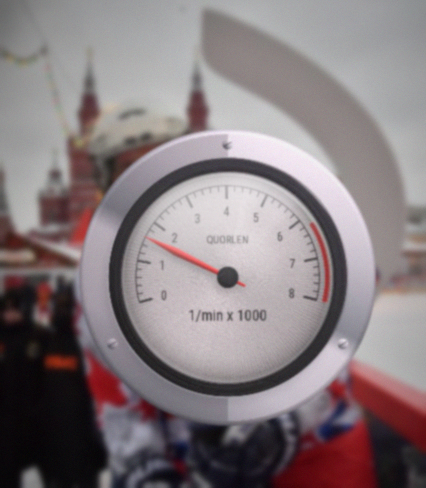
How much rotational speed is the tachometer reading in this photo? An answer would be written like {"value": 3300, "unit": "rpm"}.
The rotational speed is {"value": 1600, "unit": "rpm"}
